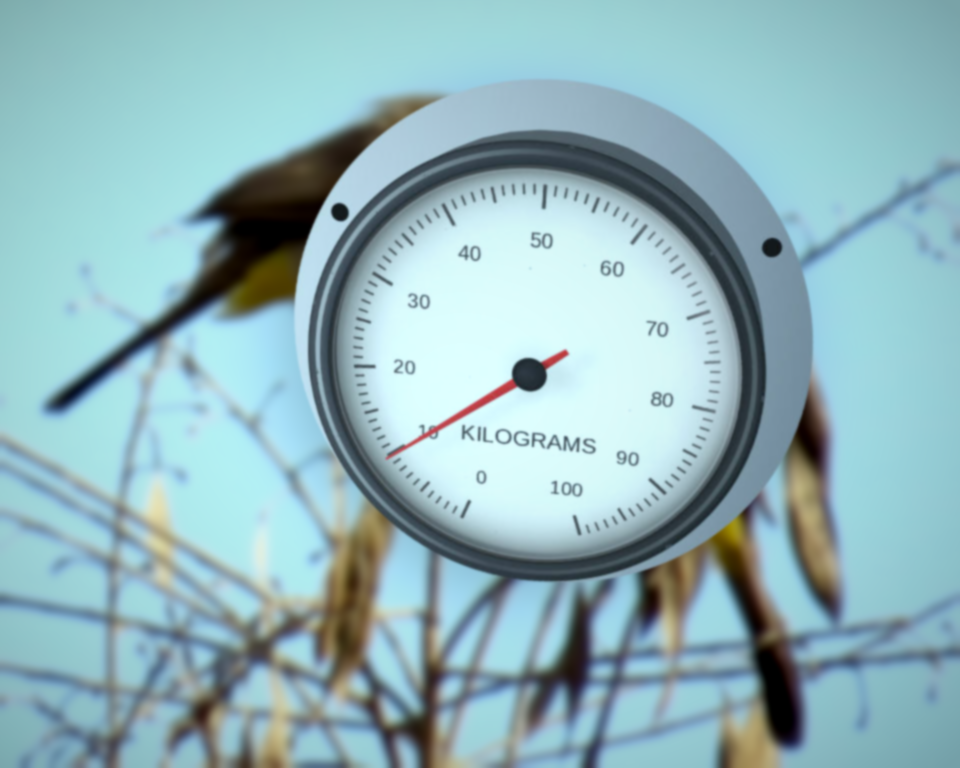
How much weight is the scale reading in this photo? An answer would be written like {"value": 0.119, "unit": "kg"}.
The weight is {"value": 10, "unit": "kg"}
